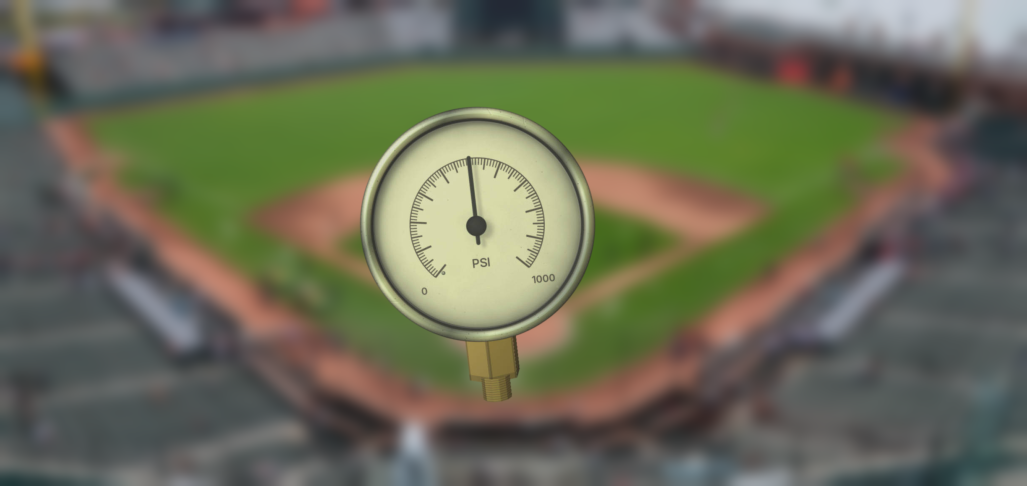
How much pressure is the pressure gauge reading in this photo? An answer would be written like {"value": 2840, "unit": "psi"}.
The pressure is {"value": 500, "unit": "psi"}
